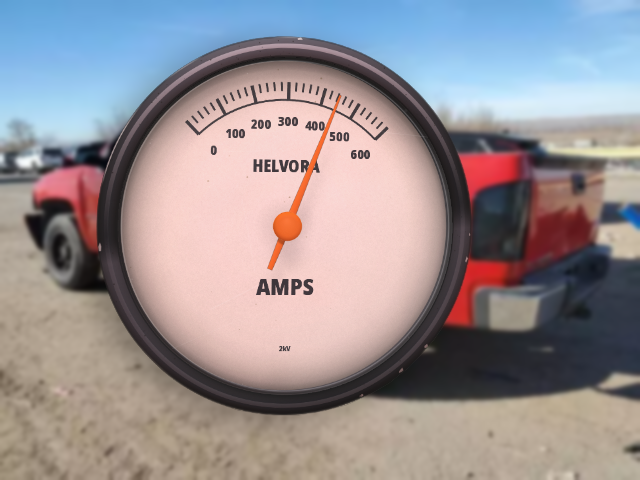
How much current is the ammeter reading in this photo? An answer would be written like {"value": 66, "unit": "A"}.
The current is {"value": 440, "unit": "A"}
